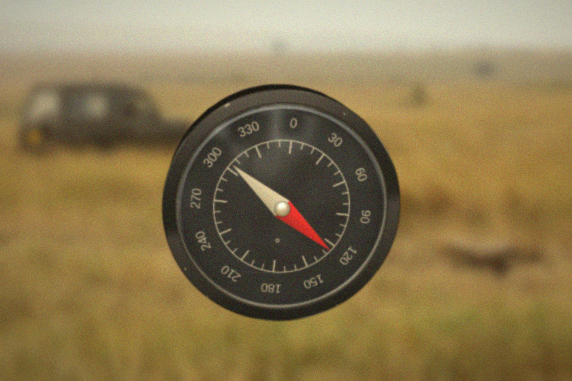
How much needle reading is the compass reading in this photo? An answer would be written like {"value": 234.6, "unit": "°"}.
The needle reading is {"value": 125, "unit": "°"}
